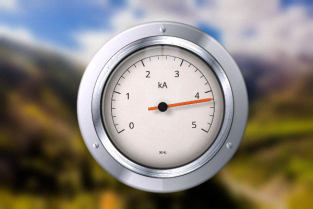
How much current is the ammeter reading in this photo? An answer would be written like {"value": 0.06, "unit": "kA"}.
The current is {"value": 4.2, "unit": "kA"}
